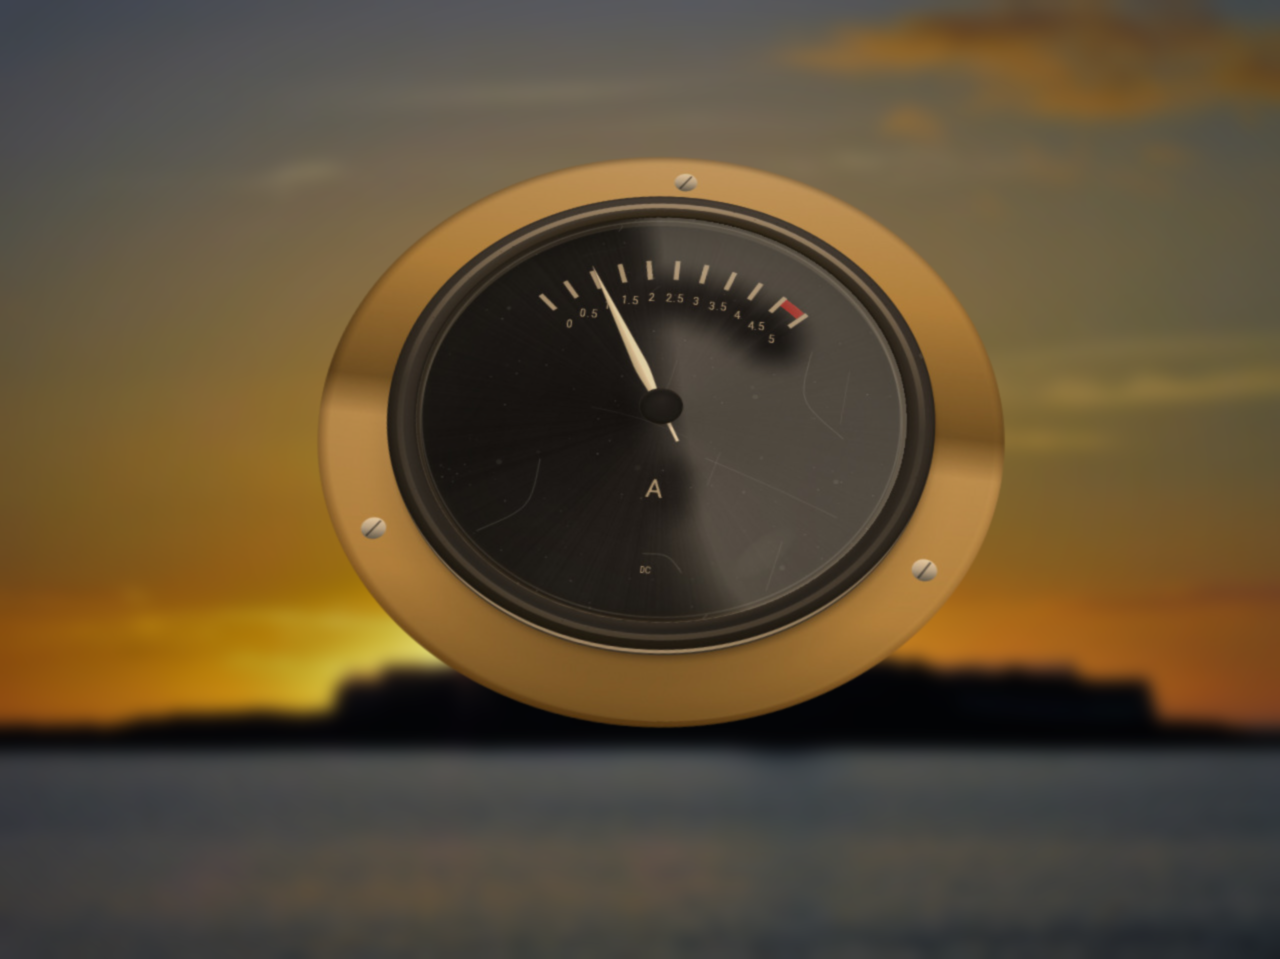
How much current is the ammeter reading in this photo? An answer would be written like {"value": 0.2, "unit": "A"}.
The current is {"value": 1, "unit": "A"}
